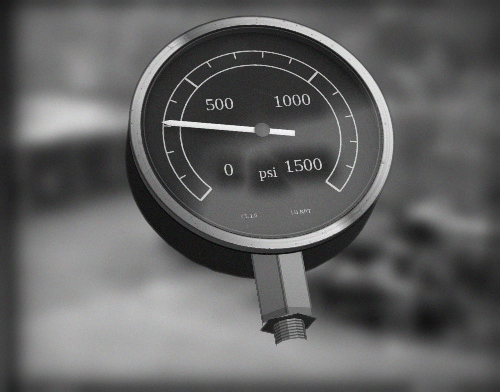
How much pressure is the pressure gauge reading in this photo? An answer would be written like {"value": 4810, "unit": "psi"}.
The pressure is {"value": 300, "unit": "psi"}
